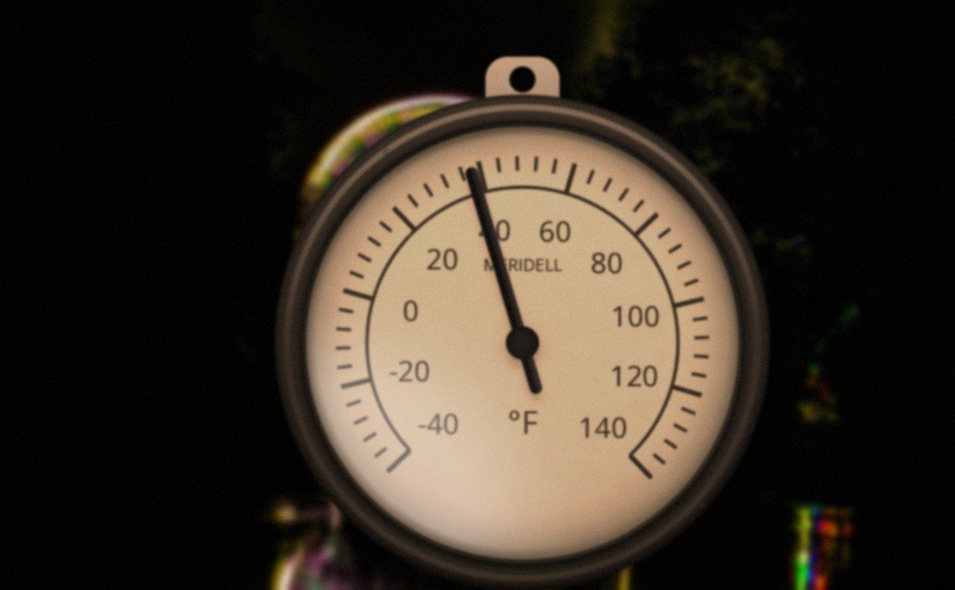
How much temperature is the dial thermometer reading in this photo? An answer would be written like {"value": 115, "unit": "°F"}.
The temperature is {"value": 38, "unit": "°F"}
